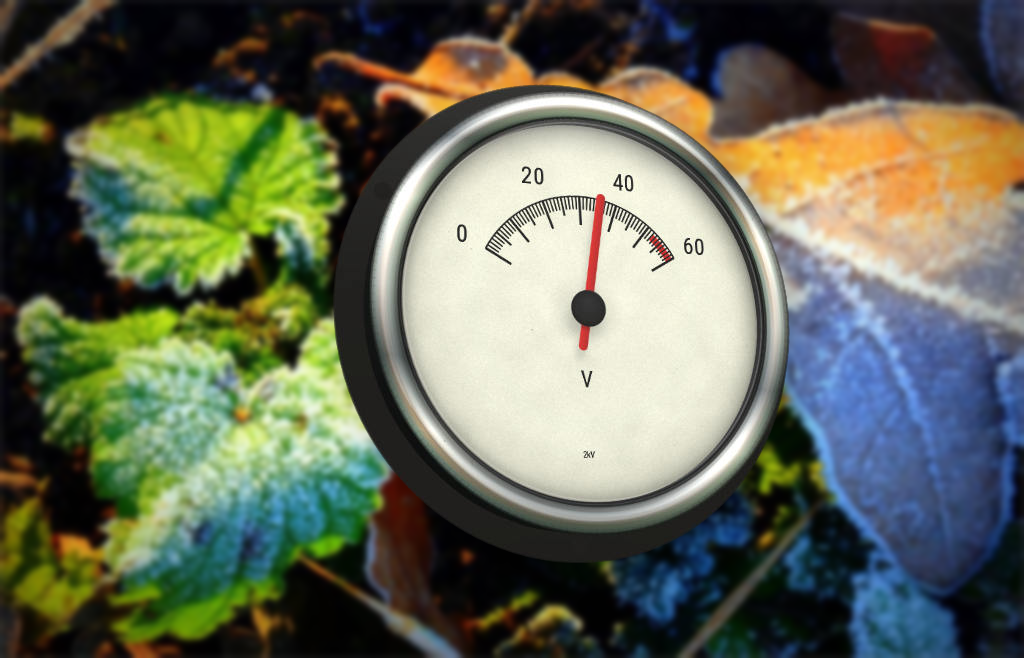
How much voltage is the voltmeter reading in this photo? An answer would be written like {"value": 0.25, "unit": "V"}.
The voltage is {"value": 35, "unit": "V"}
